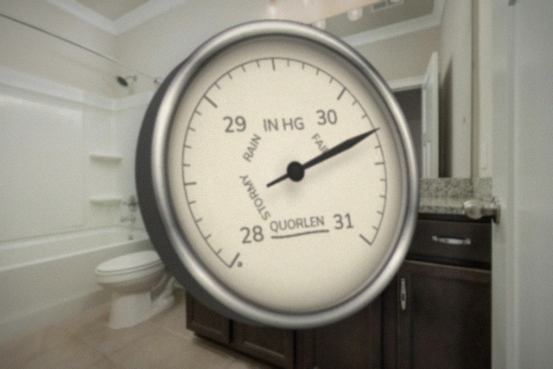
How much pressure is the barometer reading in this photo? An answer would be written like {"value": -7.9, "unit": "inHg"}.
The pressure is {"value": 30.3, "unit": "inHg"}
